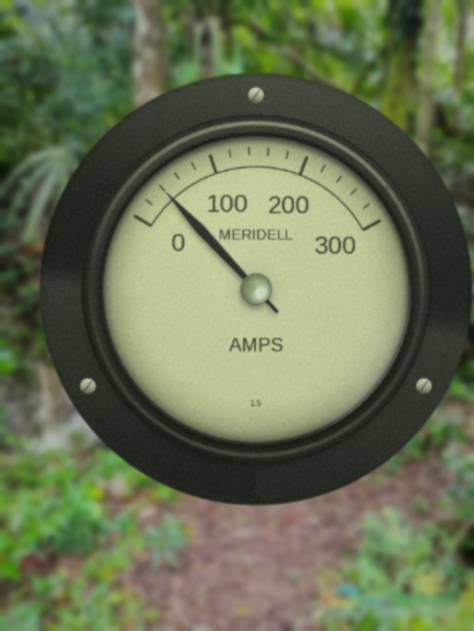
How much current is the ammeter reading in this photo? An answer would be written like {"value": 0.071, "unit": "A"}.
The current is {"value": 40, "unit": "A"}
